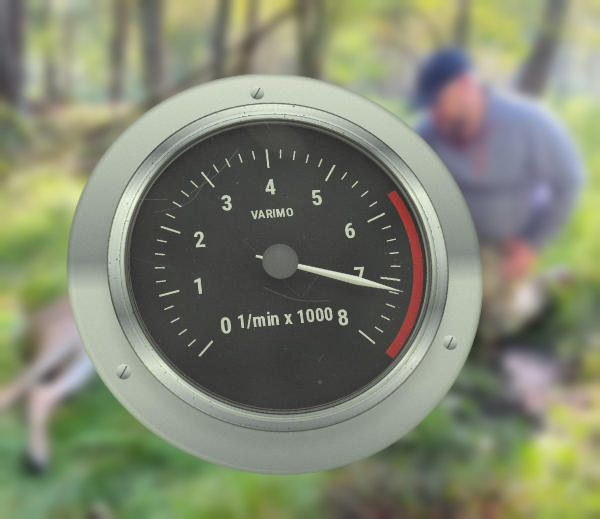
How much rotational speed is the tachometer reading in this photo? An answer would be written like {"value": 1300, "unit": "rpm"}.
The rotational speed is {"value": 7200, "unit": "rpm"}
